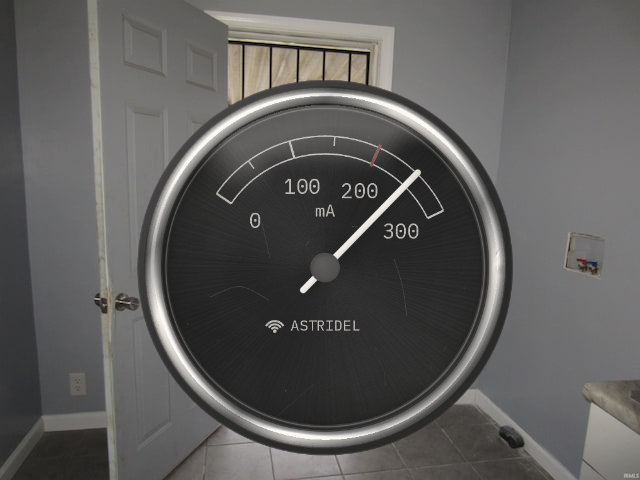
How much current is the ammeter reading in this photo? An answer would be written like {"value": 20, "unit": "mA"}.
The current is {"value": 250, "unit": "mA"}
